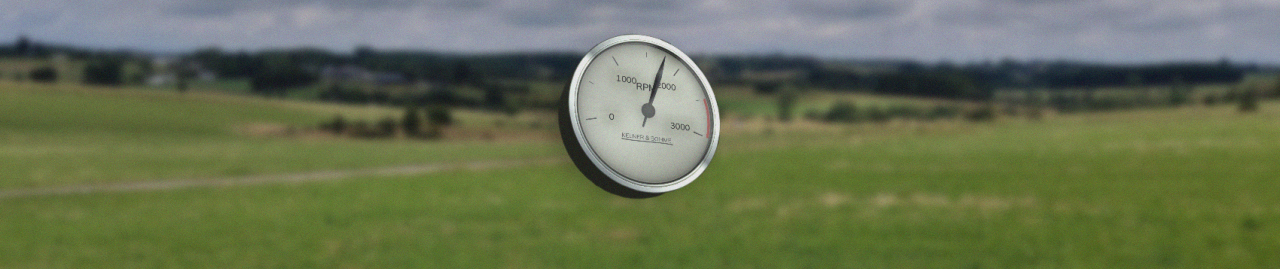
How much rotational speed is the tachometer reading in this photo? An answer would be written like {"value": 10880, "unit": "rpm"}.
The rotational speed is {"value": 1750, "unit": "rpm"}
